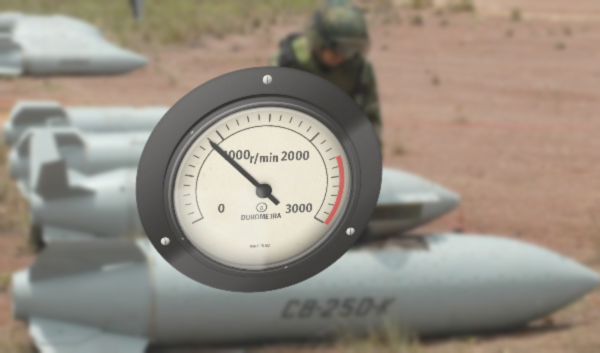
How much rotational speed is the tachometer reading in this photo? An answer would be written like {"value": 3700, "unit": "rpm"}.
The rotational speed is {"value": 900, "unit": "rpm"}
